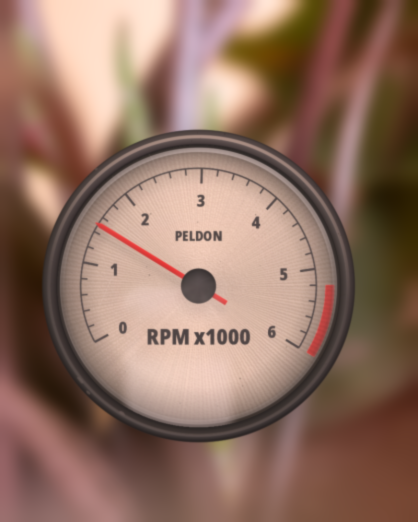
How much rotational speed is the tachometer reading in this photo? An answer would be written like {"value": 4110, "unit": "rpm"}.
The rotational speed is {"value": 1500, "unit": "rpm"}
